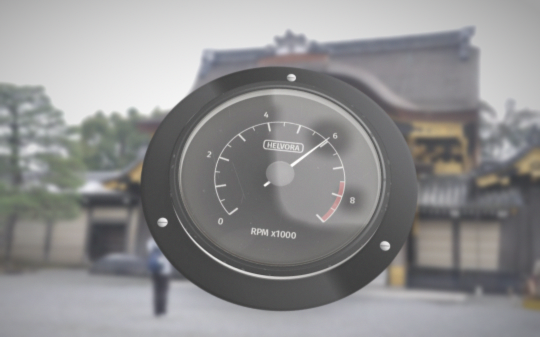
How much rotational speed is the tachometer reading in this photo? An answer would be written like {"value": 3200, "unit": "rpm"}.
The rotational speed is {"value": 6000, "unit": "rpm"}
